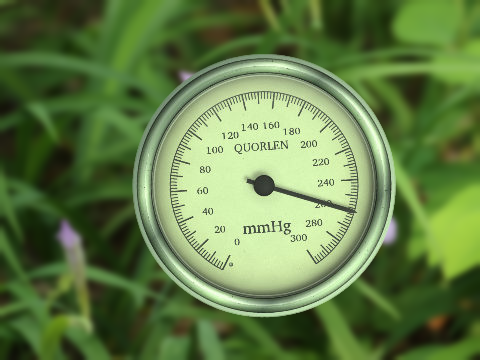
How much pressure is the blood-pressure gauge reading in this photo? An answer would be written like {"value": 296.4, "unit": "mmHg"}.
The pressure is {"value": 260, "unit": "mmHg"}
